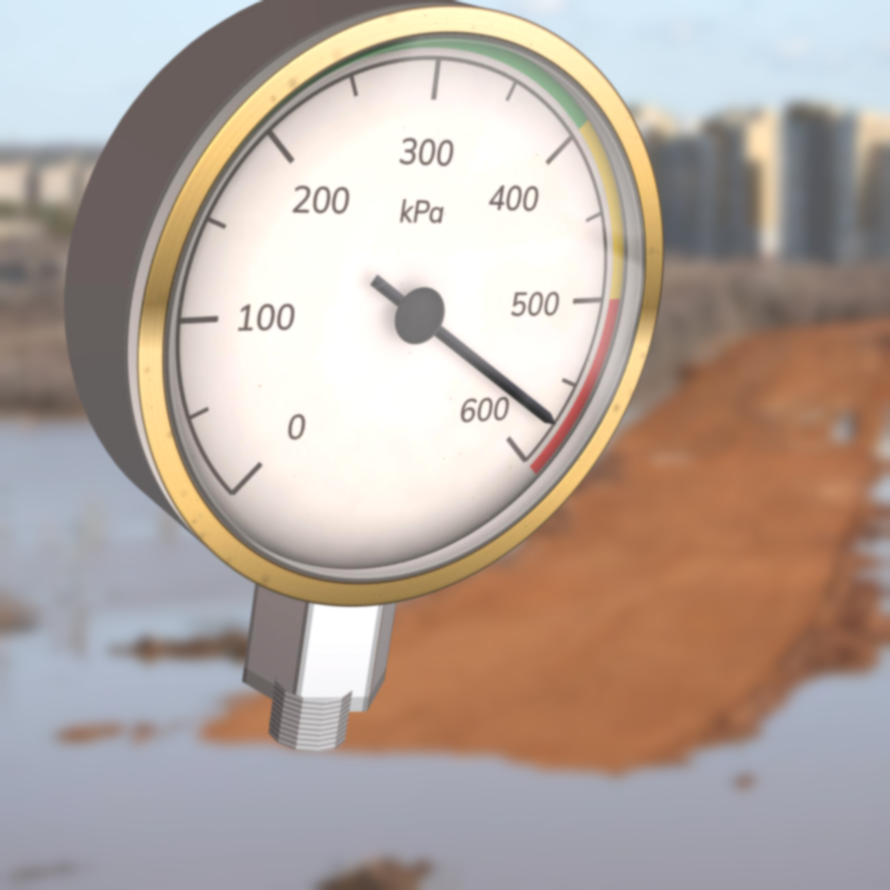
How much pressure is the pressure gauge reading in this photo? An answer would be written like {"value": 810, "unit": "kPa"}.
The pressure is {"value": 575, "unit": "kPa"}
